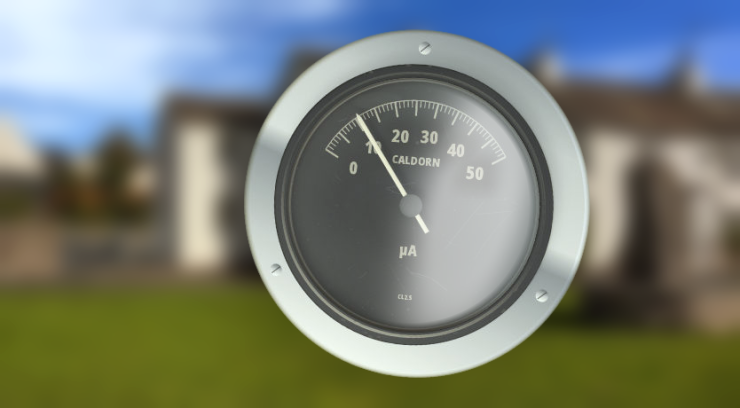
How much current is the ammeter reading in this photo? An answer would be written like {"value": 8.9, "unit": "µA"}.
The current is {"value": 11, "unit": "µA"}
